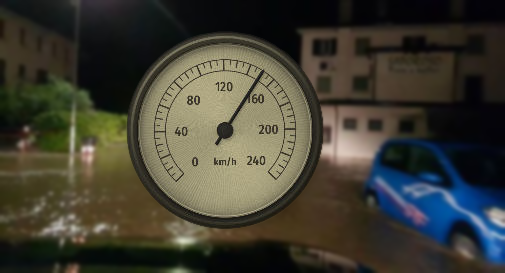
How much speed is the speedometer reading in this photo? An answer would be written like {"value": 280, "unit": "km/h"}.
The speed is {"value": 150, "unit": "km/h"}
